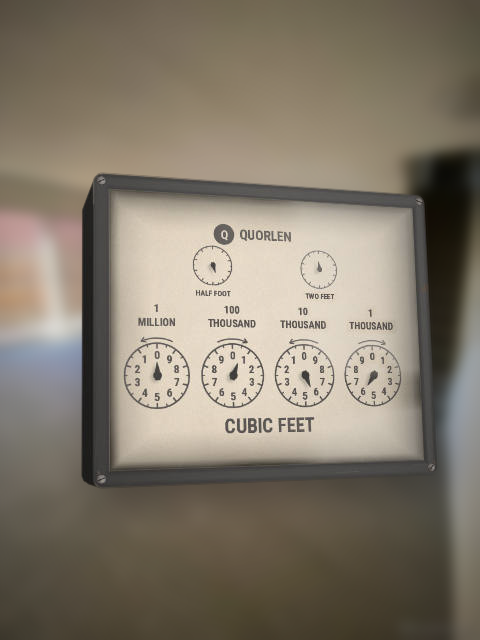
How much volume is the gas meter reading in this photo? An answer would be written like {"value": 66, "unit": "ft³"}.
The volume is {"value": 5600, "unit": "ft³"}
